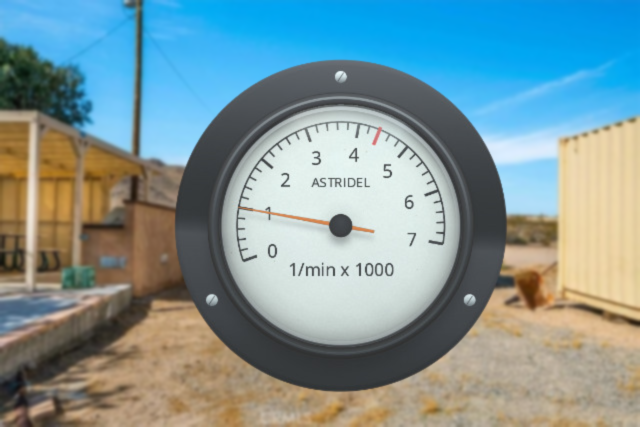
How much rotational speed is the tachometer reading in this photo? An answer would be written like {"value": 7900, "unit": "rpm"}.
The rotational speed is {"value": 1000, "unit": "rpm"}
